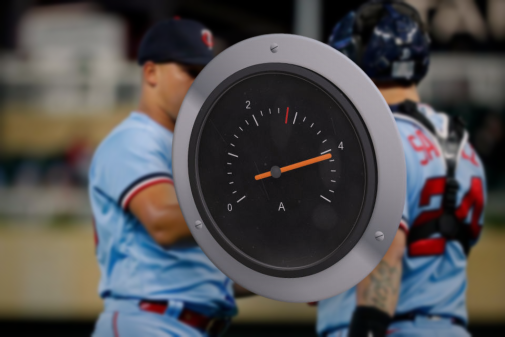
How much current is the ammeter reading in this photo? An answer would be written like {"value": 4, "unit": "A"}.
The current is {"value": 4.1, "unit": "A"}
